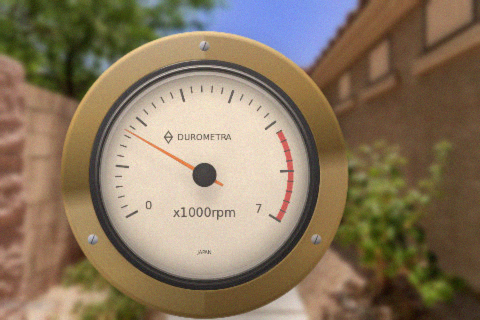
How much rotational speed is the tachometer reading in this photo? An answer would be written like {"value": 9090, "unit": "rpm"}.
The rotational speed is {"value": 1700, "unit": "rpm"}
